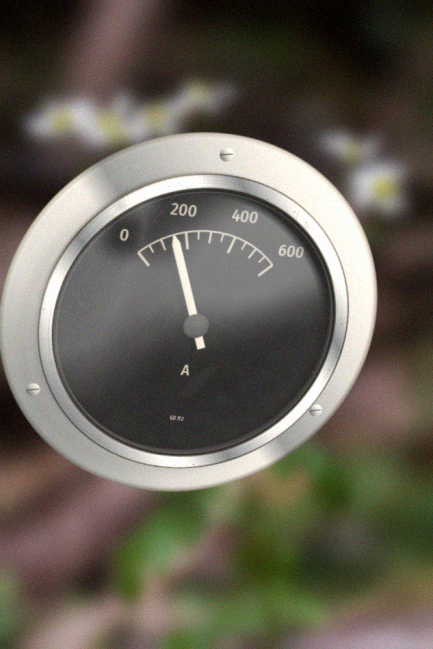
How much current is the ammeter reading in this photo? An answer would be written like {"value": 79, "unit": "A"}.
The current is {"value": 150, "unit": "A"}
